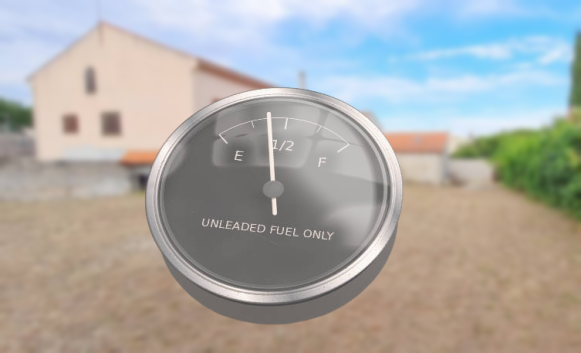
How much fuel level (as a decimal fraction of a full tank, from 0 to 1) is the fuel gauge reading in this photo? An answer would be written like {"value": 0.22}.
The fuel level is {"value": 0.375}
